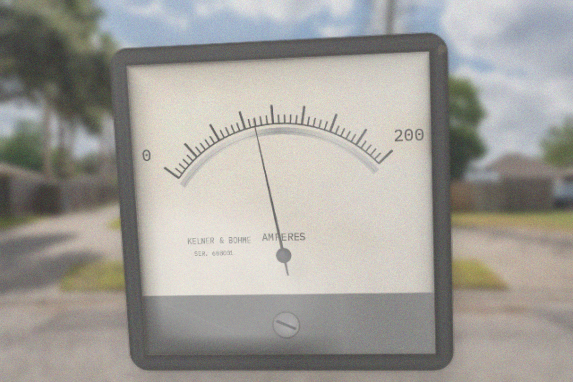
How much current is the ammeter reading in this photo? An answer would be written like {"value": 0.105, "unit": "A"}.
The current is {"value": 85, "unit": "A"}
